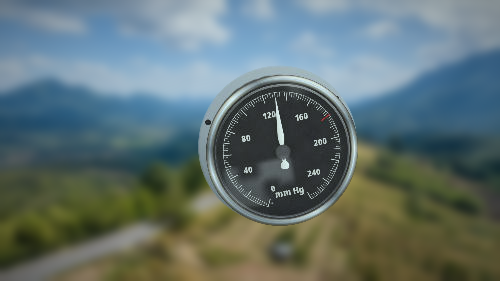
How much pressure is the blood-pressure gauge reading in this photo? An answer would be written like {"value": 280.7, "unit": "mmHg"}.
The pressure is {"value": 130, "unit": "mmHg"}
